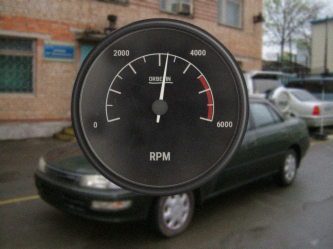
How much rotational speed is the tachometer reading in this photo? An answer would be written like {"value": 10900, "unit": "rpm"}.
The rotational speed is {"value": 3250, "unit": "rpm"}
